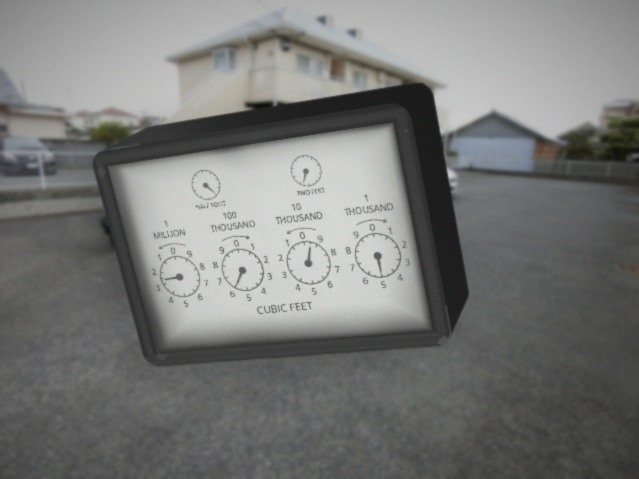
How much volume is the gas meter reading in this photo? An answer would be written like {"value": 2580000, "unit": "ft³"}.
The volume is {"value": 259500, "unit": "ft³"}
